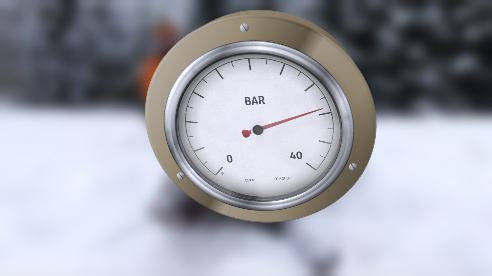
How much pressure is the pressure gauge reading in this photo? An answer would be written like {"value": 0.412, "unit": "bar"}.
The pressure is {"value": 31, "unit": "bar"}
